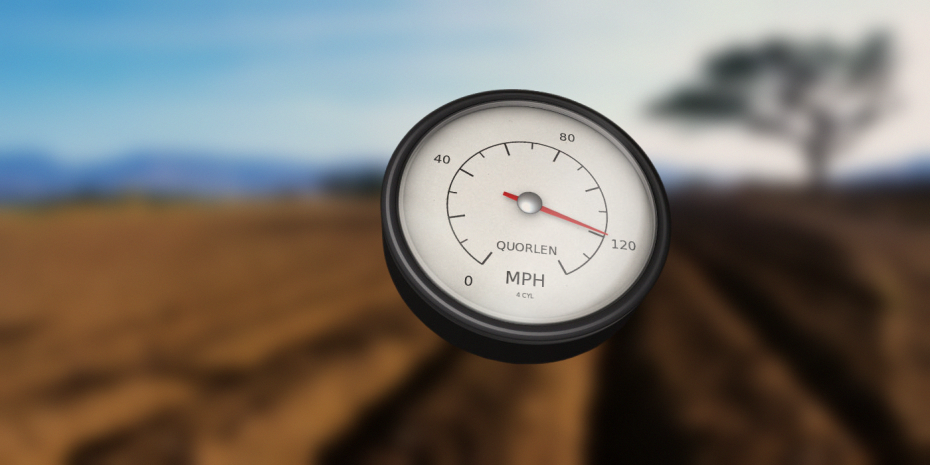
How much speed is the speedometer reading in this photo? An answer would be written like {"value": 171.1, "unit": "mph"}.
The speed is {"value": 120, "unit": "mph"}
